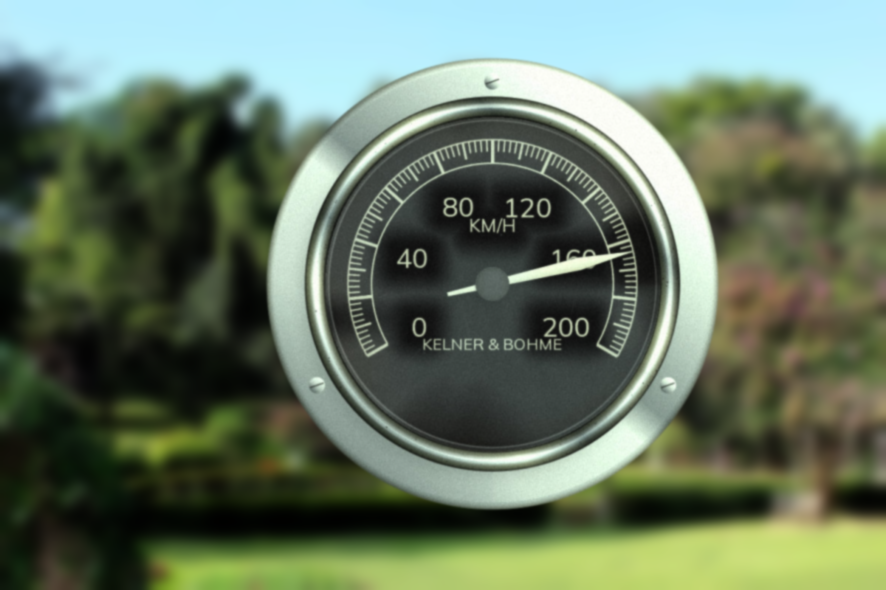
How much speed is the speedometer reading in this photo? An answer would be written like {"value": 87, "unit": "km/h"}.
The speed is {"value": 164, "unit": "km/h"}
